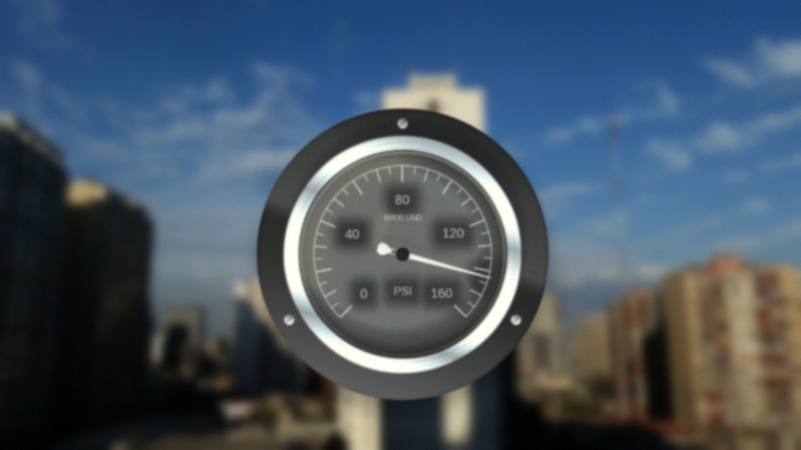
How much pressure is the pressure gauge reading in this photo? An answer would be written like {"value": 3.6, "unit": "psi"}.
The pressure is {"value": 142.5, "unit": "psi"}
